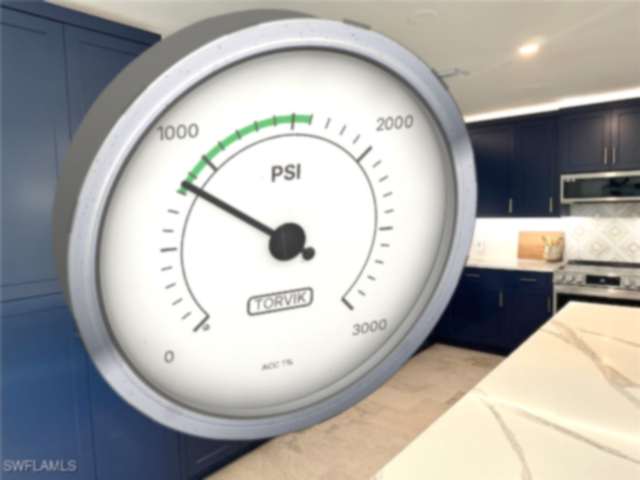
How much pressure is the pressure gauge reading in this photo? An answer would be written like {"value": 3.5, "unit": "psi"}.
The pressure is {"value": 850, "unit": "psi"}
